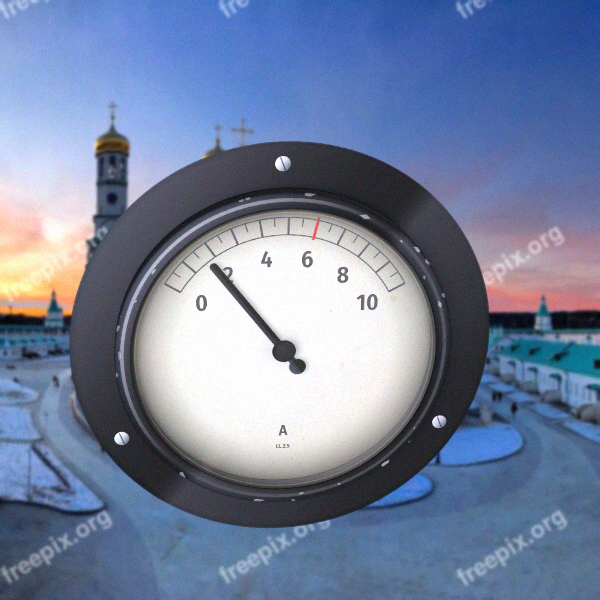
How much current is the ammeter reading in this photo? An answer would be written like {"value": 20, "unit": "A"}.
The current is {"value": 1.75, "unit": "A"}
